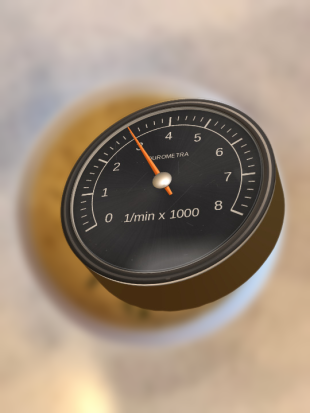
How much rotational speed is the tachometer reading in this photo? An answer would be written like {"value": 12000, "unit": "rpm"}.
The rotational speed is {"value": 3000, "unit": "rpm"}
